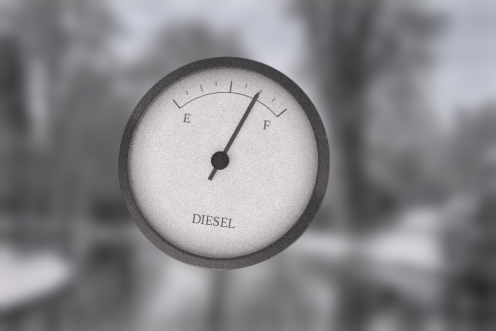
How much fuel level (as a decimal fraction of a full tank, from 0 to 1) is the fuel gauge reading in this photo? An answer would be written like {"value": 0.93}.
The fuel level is {"value": 0.75}
